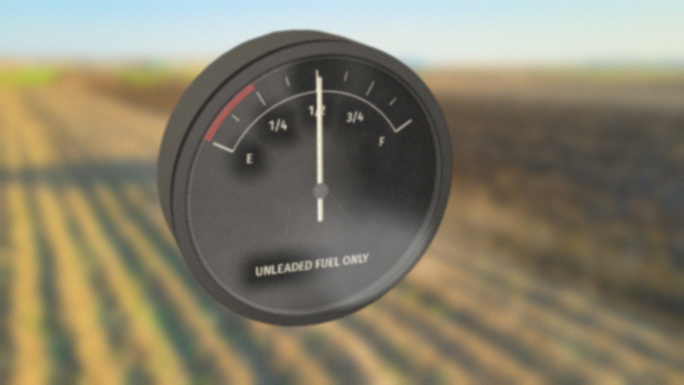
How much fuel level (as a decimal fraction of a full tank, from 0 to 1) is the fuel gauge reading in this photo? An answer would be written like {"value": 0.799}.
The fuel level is {"value": 0.5}
